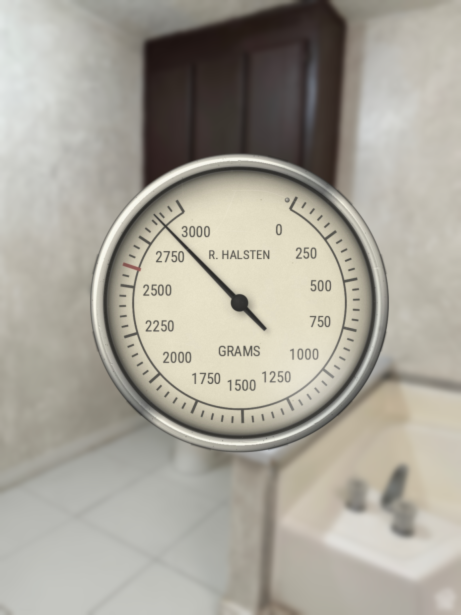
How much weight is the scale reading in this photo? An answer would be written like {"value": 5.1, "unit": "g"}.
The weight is {"value": 2875, "unit": "g"}
